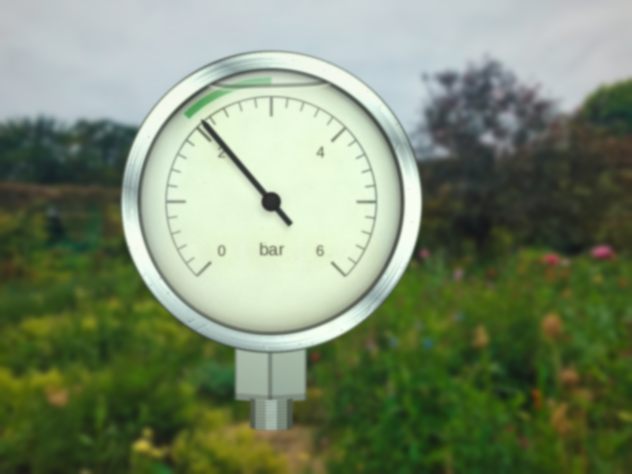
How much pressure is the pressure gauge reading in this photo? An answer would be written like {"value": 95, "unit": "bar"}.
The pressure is {"value": 2.1, "unit": "bar"}
